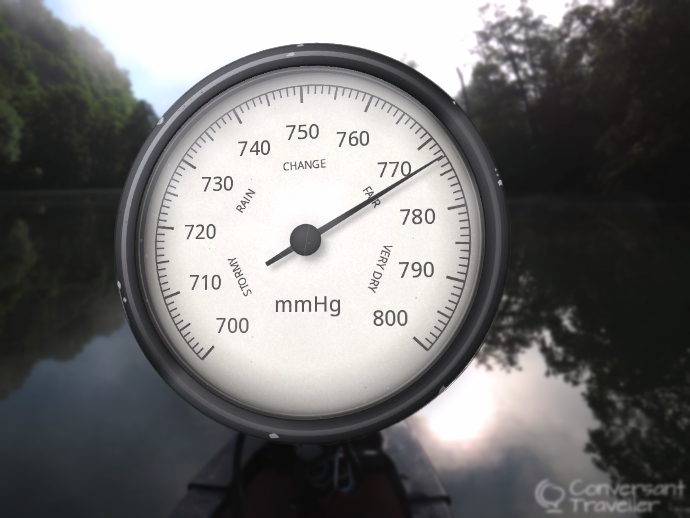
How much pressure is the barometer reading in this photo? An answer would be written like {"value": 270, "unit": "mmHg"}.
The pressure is {"value": 773, "unit": "mmHg"}
